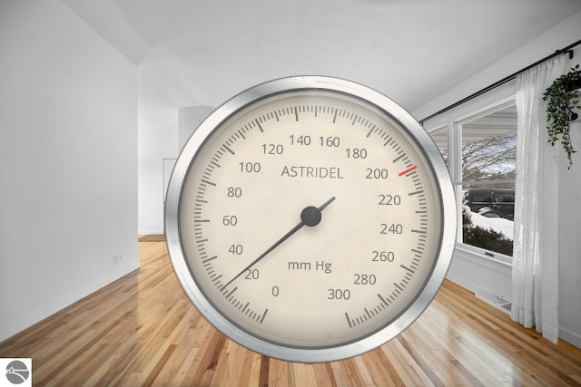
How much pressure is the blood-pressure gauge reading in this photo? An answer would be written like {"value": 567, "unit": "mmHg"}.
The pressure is {"value": 24, "unit": "mmHg"}
